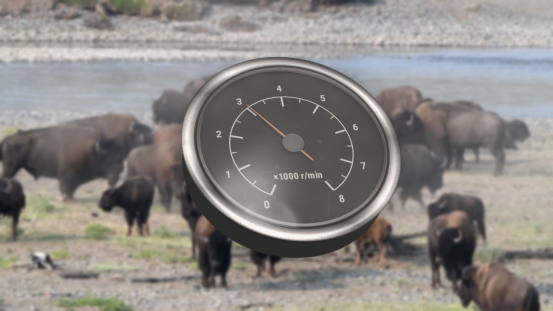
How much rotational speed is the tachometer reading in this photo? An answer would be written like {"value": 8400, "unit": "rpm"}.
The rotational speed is {"value": 3000, "unit": "rpm"}
